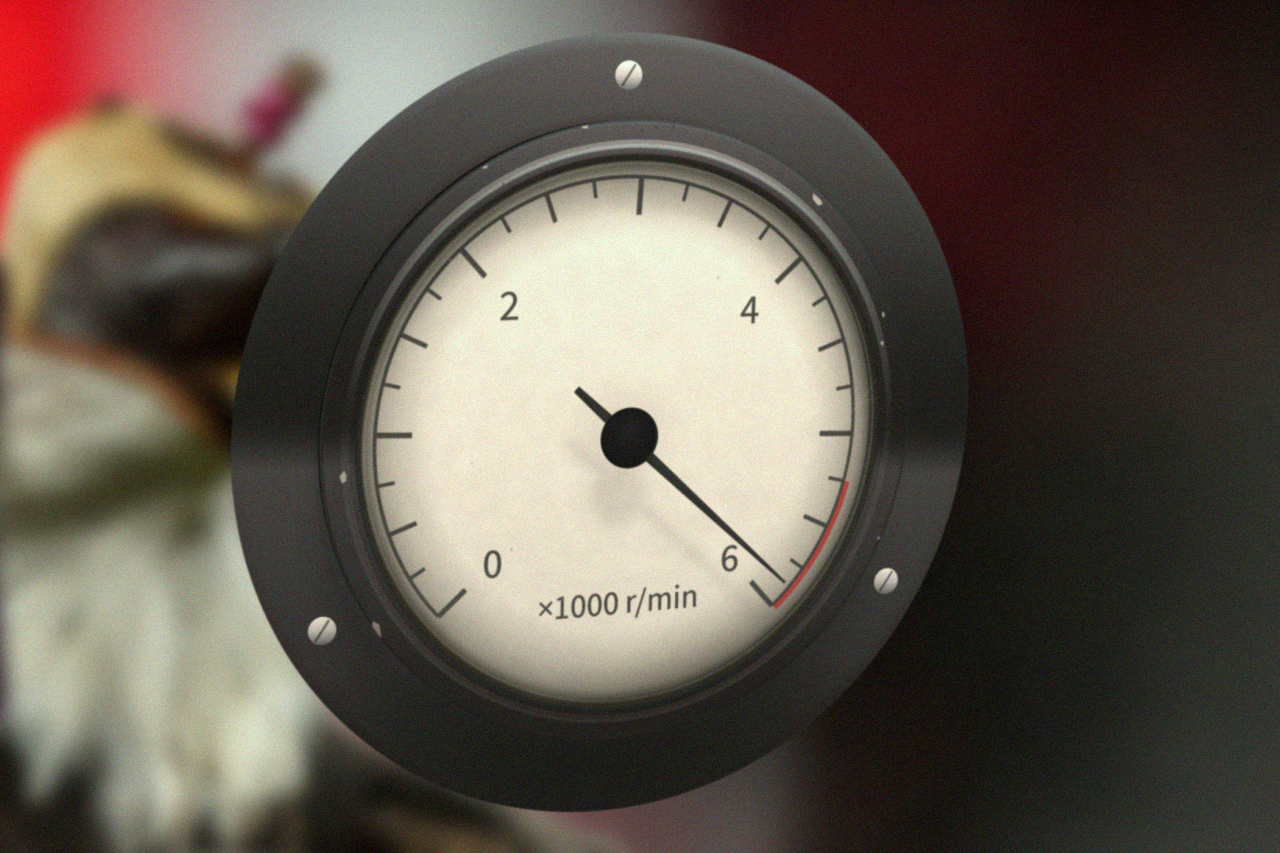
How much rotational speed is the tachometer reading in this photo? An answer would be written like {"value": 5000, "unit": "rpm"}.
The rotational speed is {"value": 5875, "unit": "rpm"}
